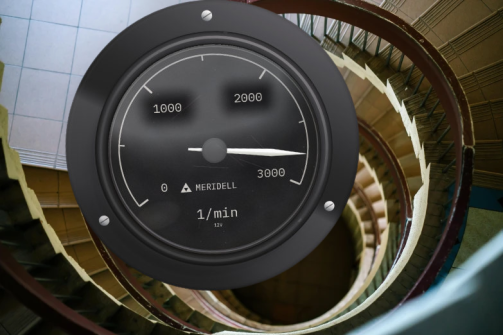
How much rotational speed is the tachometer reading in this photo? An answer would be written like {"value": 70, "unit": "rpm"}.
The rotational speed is {"value": 2750, "unit": "rpm"}
